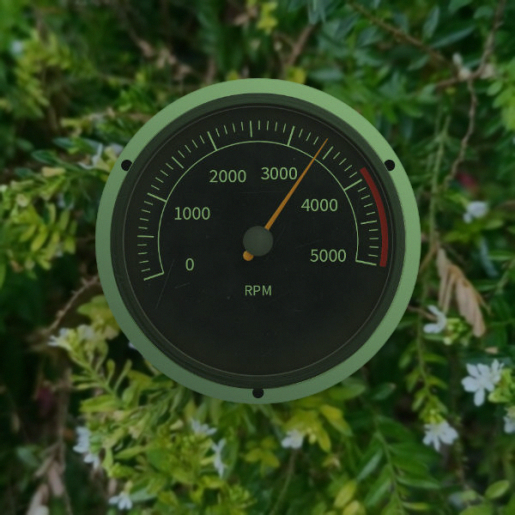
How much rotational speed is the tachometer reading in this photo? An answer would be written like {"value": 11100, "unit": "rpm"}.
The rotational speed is {"value": 3400, "unit": "rpm"}
